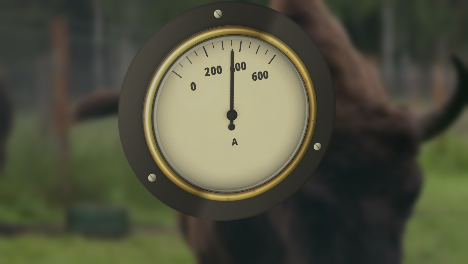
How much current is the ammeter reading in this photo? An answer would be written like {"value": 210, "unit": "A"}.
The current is {"value": 350, "unit": "A"}
